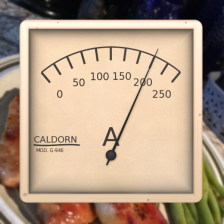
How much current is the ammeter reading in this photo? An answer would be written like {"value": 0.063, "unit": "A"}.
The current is {"value": 200, "unit": "A"}
